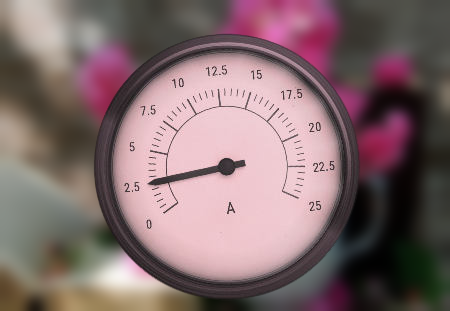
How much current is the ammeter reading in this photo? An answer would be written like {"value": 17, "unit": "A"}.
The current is {"value": 2.5, "unit": "A"}
